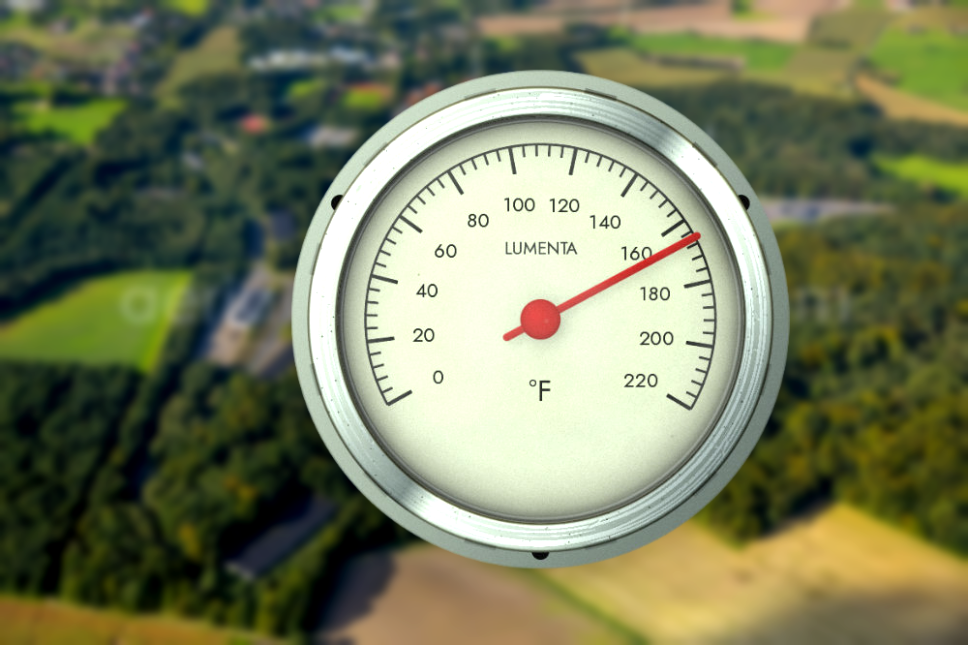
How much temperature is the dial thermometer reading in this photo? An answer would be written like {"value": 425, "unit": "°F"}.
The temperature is {"value": 166, "unit": "°F"}
